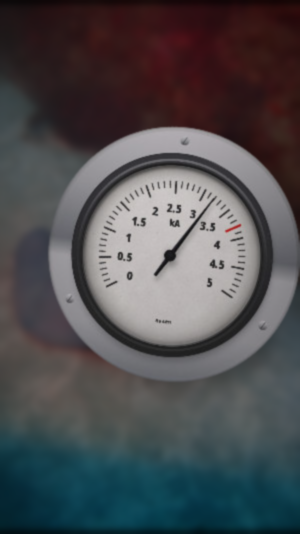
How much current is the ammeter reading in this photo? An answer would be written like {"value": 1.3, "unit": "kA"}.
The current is {"value": 3.2, "unit": "kA"}
